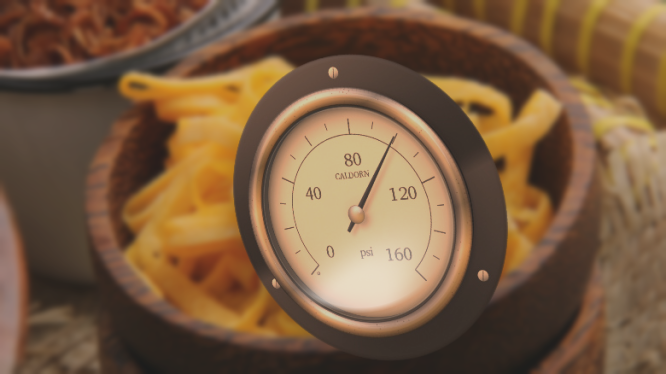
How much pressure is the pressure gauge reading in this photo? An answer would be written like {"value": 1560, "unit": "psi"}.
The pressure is {"value": 100, "unit": "psi"}
